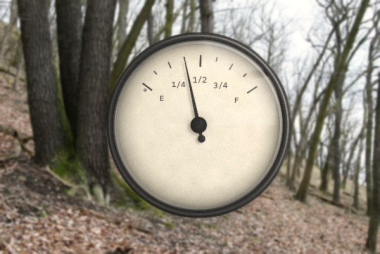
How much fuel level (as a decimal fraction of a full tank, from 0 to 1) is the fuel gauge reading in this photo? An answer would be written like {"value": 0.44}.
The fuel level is {"value": 0.375}
